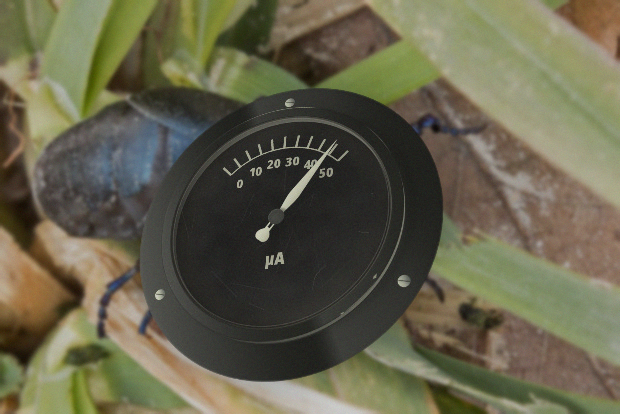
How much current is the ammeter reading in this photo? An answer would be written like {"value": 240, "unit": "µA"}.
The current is {"value": 45, "unit": "µA"}
